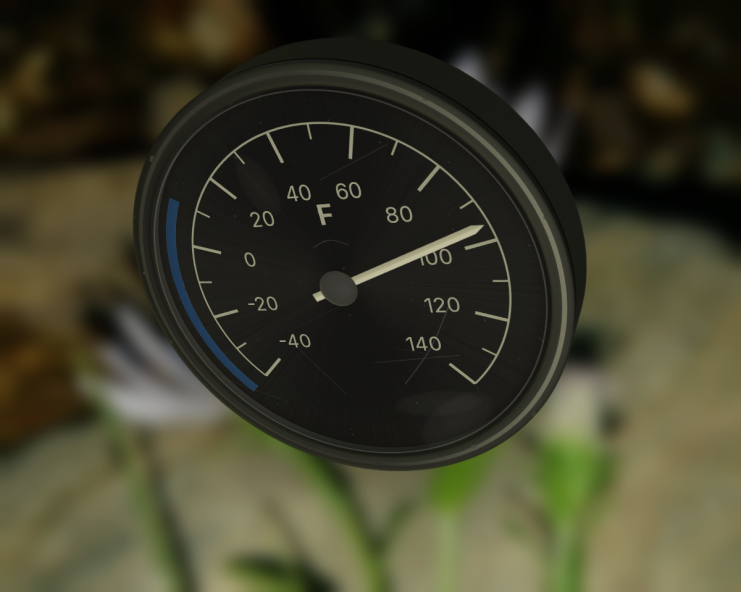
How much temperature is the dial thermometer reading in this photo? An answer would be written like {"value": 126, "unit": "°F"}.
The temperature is {"value": 95, "unit": "°F"}
